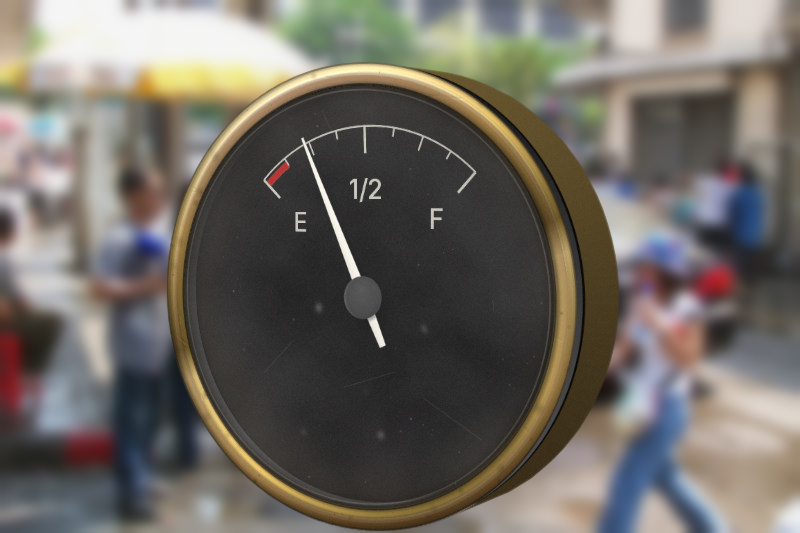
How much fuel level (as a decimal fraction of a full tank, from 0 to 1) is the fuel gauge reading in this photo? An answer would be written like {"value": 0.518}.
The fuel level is {"value": 0.25}
